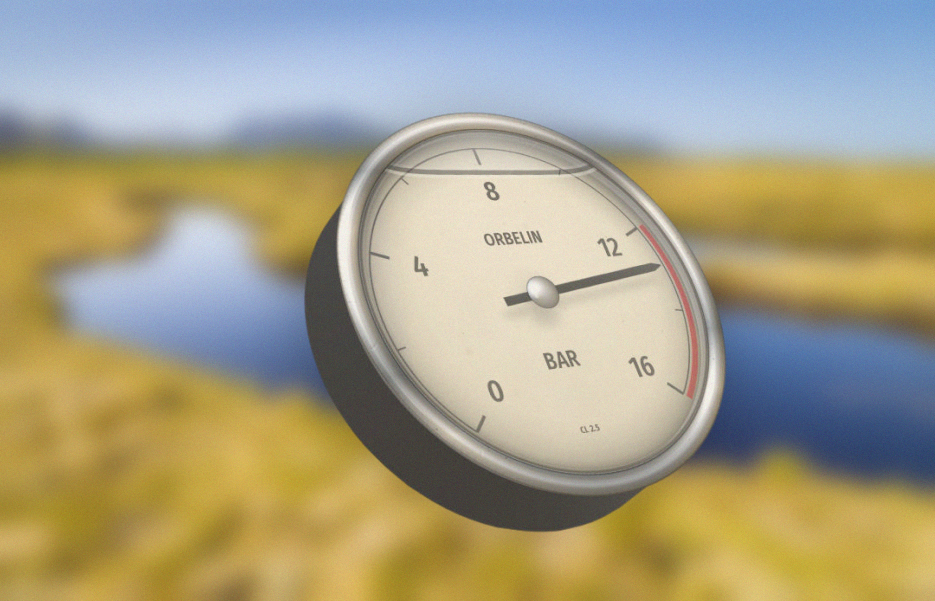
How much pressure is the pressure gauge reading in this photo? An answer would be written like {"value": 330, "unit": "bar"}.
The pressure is {"value": 13, "unit": "bar"}
